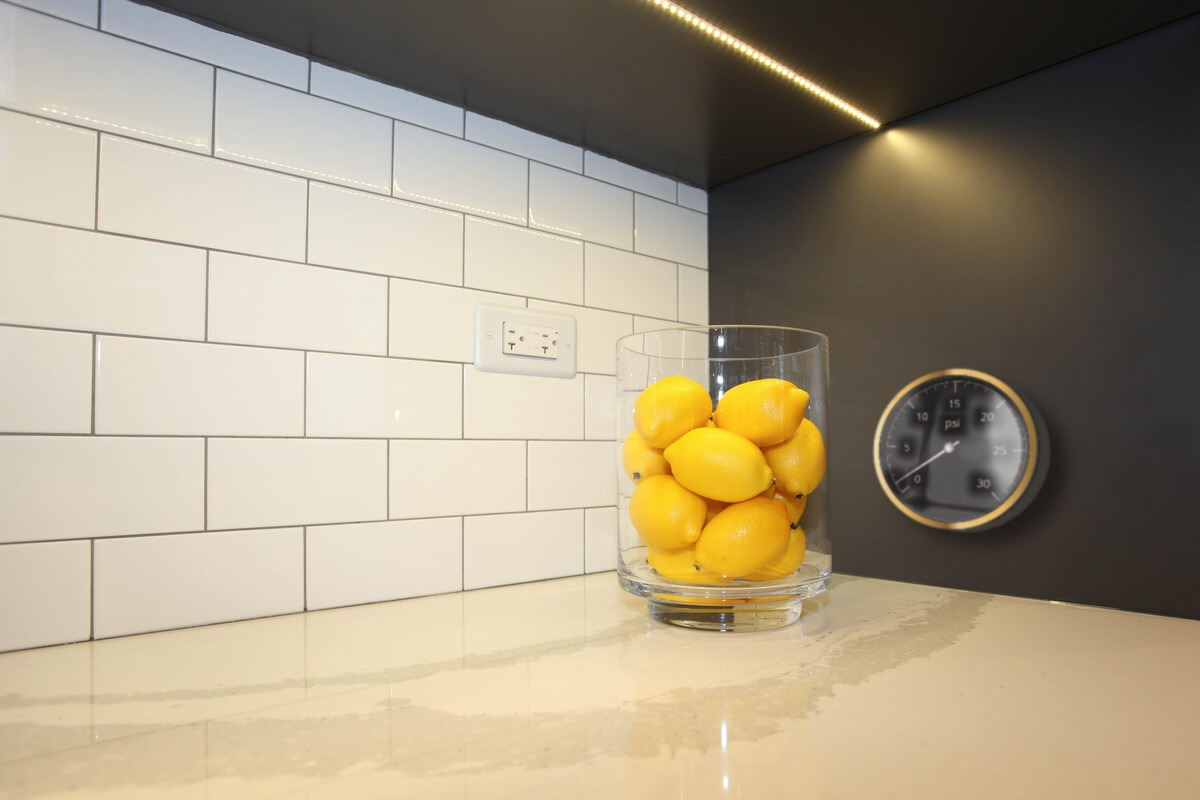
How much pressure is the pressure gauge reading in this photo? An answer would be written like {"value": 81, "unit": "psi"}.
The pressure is {"value": 1, "unit": "psi"}
